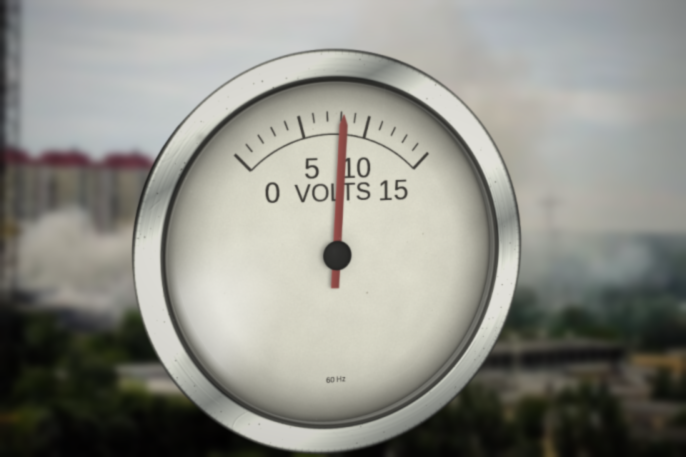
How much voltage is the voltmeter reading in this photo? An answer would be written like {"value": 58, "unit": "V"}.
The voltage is {"value": 8, "unit": "V"}
